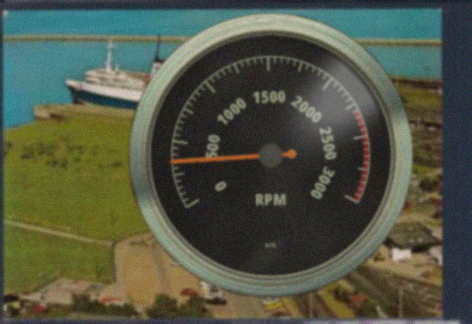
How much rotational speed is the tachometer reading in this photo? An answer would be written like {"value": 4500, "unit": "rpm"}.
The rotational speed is {"value": 350, "unit": "rpm"}
